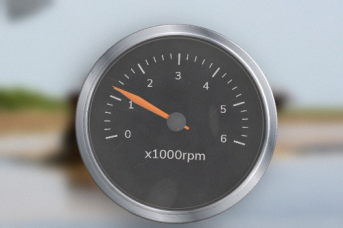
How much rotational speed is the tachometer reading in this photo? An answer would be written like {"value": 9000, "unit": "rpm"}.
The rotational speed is {"value": 1200, "unit": "rpm"}
